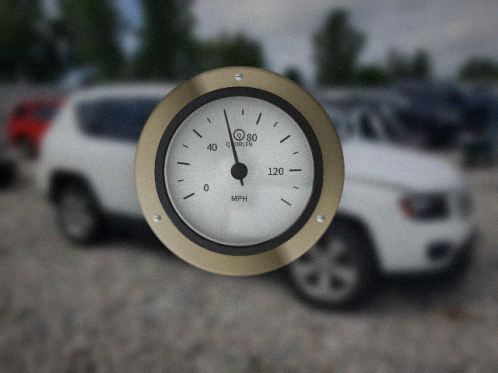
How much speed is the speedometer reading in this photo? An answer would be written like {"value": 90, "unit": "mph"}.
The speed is {"value": 60, "unit": "mph"}
